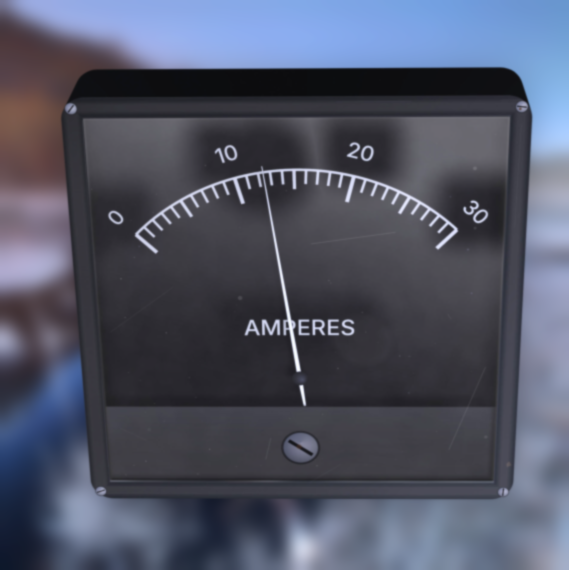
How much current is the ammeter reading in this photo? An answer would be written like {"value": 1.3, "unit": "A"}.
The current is {"value": 12.5, "unit": "A"}
